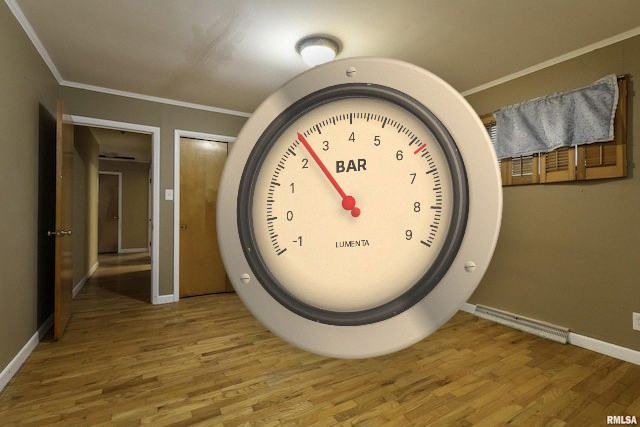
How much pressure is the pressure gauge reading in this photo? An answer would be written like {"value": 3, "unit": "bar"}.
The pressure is {"value": 2.5, "unit": "bar"}
